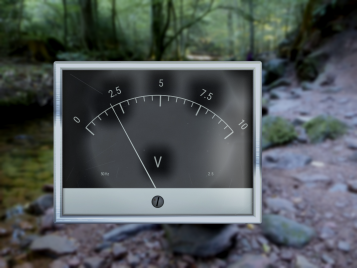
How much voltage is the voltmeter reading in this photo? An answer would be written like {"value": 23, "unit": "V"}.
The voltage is {"value": 2, "unit": "V"}
